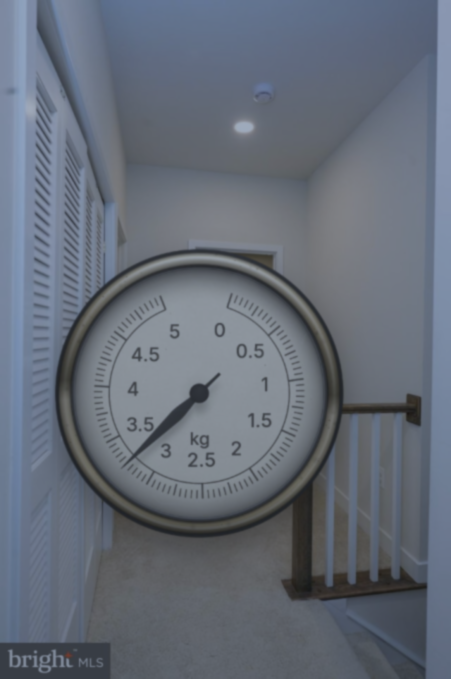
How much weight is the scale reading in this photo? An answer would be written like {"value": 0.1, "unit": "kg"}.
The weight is {"value": 3.25, "unit": "kg"}
